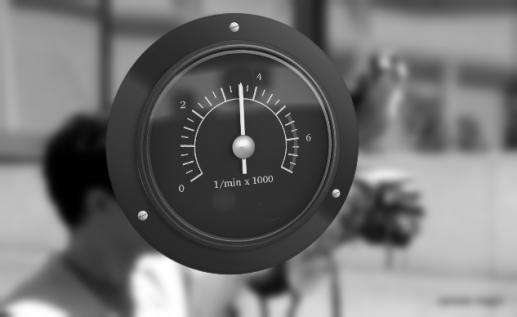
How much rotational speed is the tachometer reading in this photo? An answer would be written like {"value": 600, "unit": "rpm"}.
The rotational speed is {"value": 3500, "unit": "rpm"}
